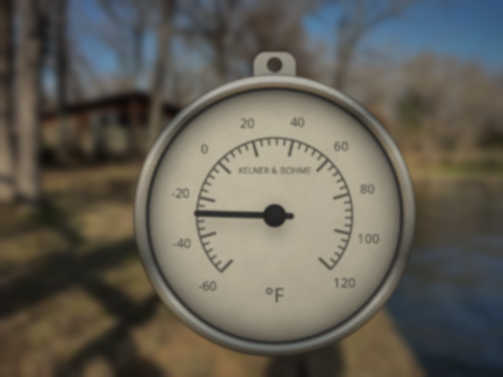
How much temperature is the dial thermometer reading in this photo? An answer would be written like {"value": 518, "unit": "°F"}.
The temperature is {"value": -28, "unit": "°F"}
